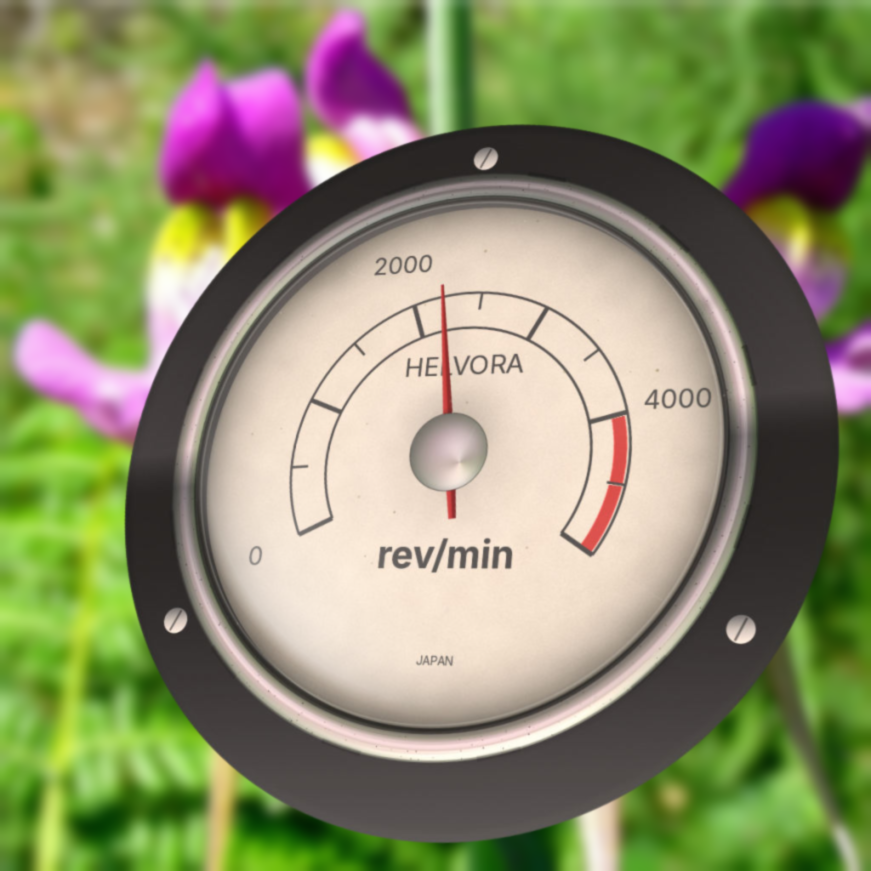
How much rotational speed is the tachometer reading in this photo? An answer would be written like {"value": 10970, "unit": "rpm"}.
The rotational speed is {"value": 2250, "unit": "rpm"}
